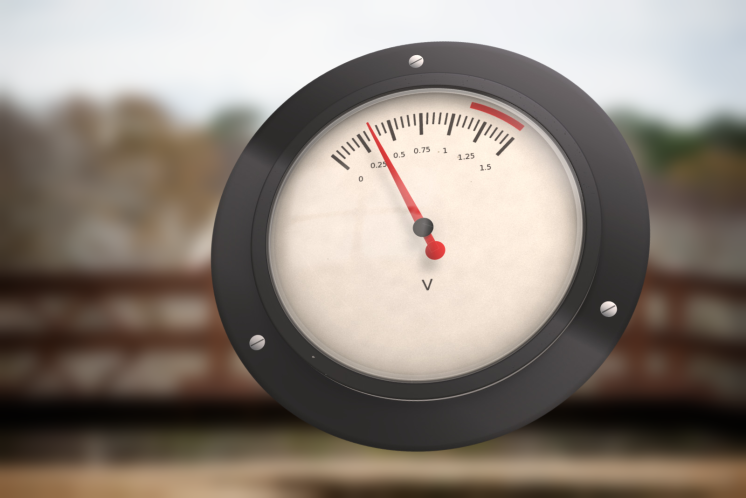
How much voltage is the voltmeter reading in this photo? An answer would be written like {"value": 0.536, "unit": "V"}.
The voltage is {"value": 0.35, "unit": "V"}
